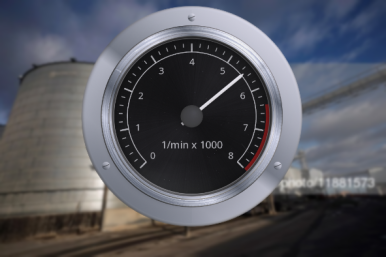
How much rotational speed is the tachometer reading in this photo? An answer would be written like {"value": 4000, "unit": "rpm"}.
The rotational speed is {"value": 5500, "unit": "rpm"}
